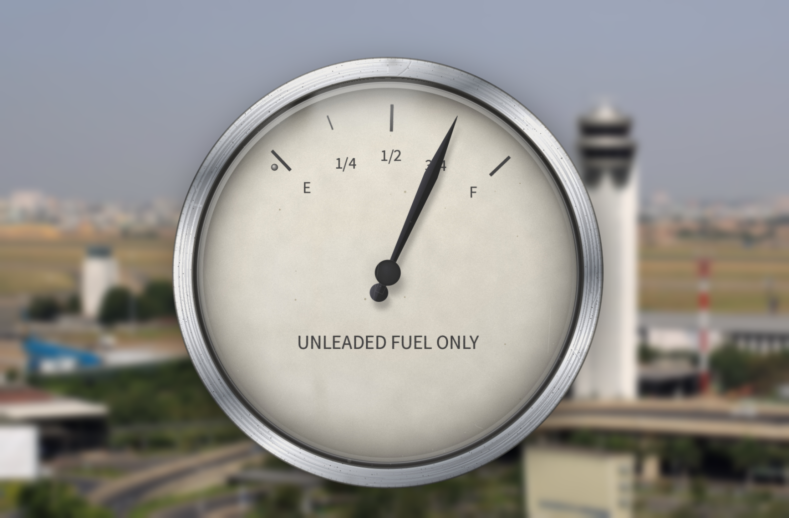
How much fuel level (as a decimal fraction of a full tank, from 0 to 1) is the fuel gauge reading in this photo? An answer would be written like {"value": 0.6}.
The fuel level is {"value": 0.75}
